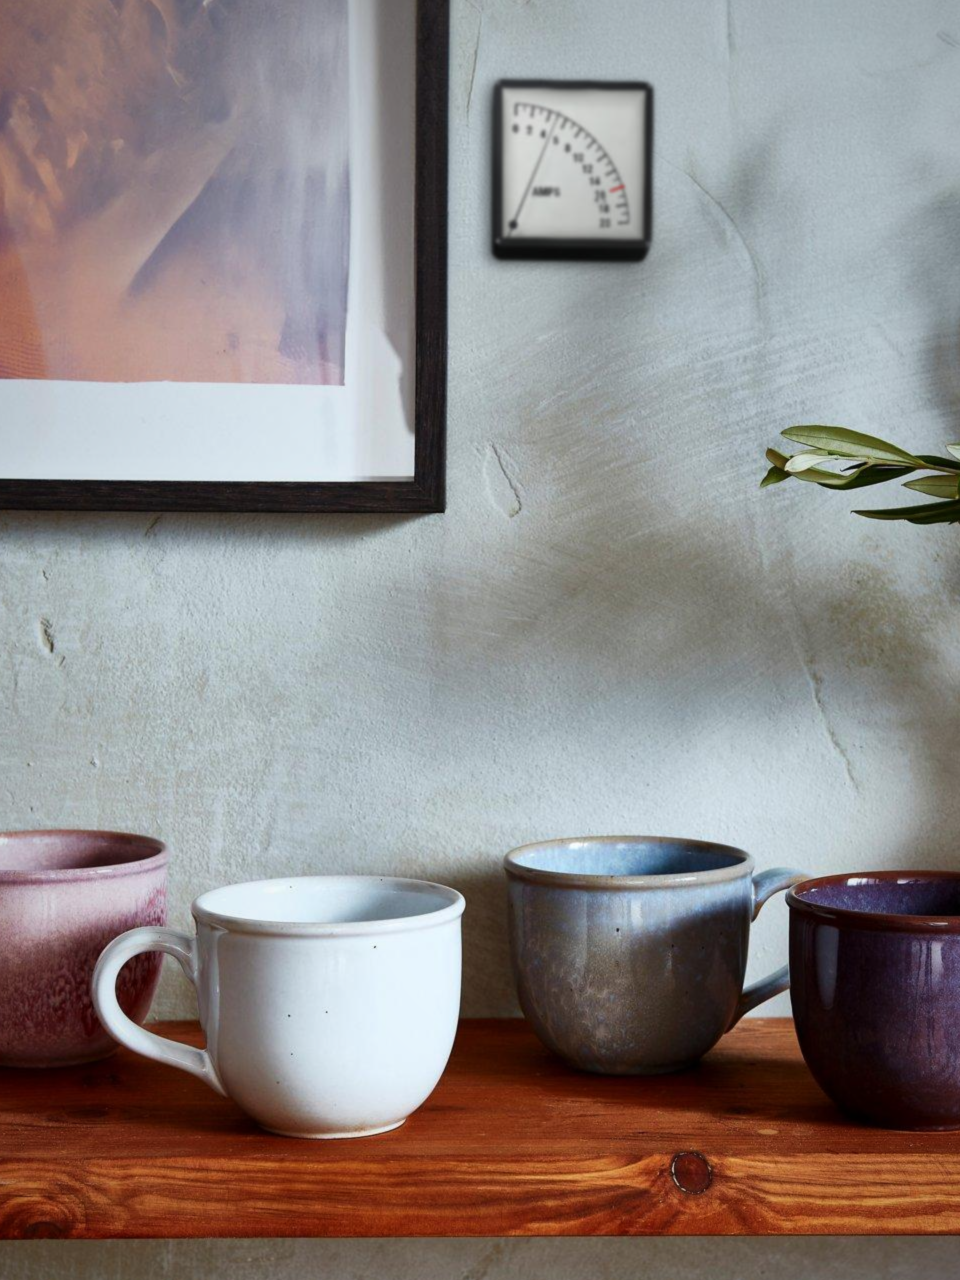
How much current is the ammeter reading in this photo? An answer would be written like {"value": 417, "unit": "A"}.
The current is {"value": 5, "unit": "A"}
